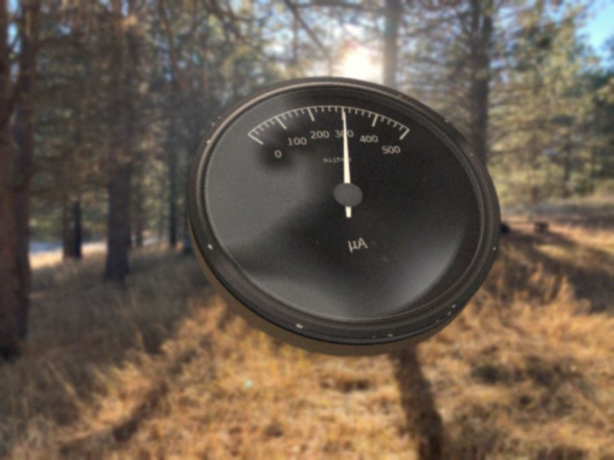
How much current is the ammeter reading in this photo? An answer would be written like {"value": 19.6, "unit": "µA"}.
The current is {"value": 300, "unit": "µA"}
